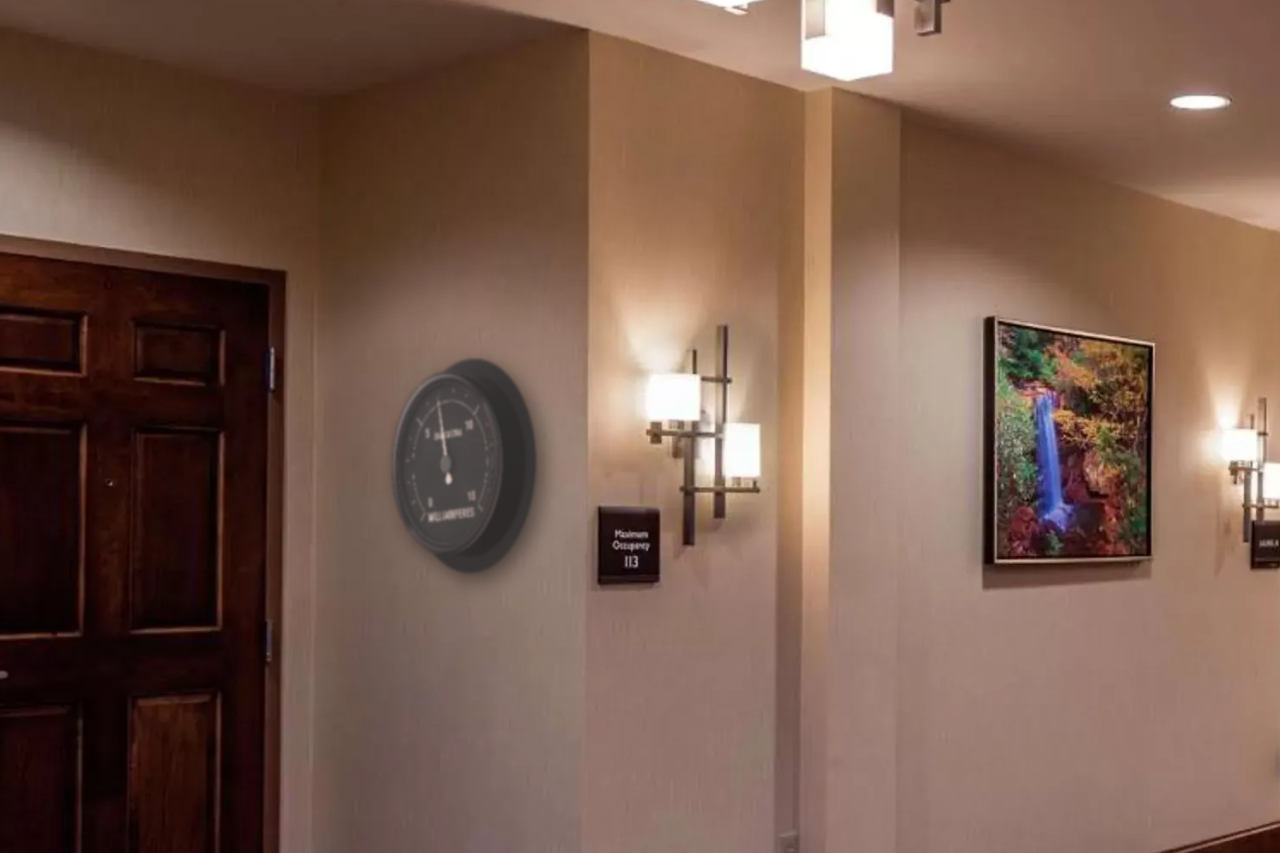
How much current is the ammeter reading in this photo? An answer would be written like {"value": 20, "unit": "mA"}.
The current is {"value": 7, "unit": "mA"}
